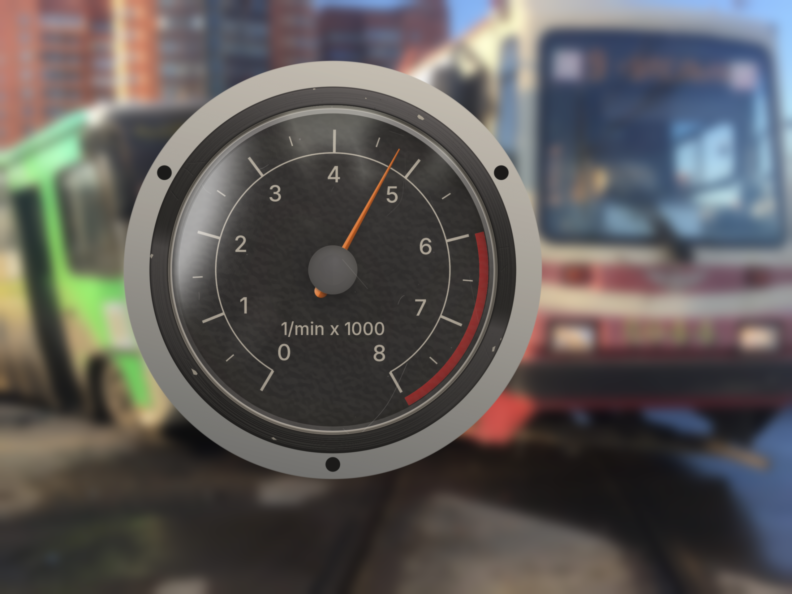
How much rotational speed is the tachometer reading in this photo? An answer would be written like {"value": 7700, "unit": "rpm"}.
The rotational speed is {"value": 4750, "unit": "rpm"}
